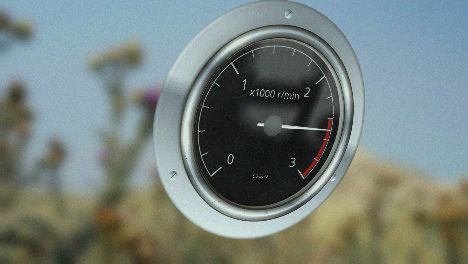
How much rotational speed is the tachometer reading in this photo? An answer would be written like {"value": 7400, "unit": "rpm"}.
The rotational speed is {"value": 2500, "unit": "rpm"}
